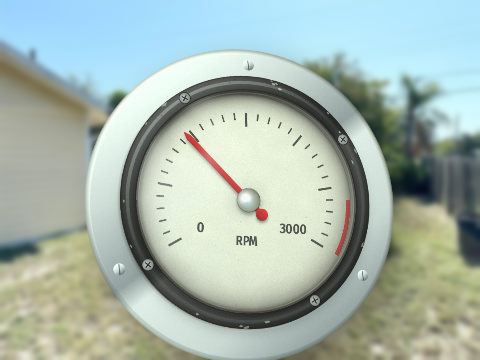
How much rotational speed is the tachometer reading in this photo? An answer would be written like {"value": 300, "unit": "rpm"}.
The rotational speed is {"value": 950, "unit": "rpm"}
